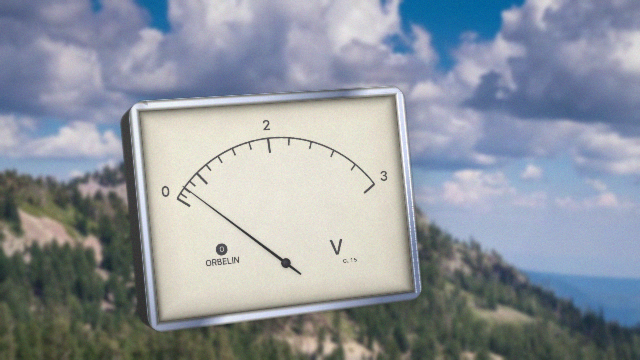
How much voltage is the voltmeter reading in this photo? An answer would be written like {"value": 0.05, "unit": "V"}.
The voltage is {"value": 0.6, "unit": "V"}
